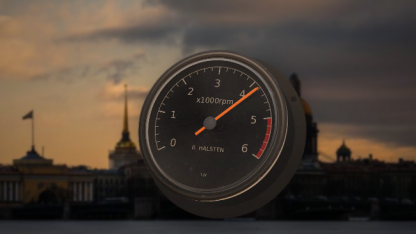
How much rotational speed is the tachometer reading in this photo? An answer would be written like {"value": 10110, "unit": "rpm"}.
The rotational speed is {"value": 4200, "unit": "rpm"}
